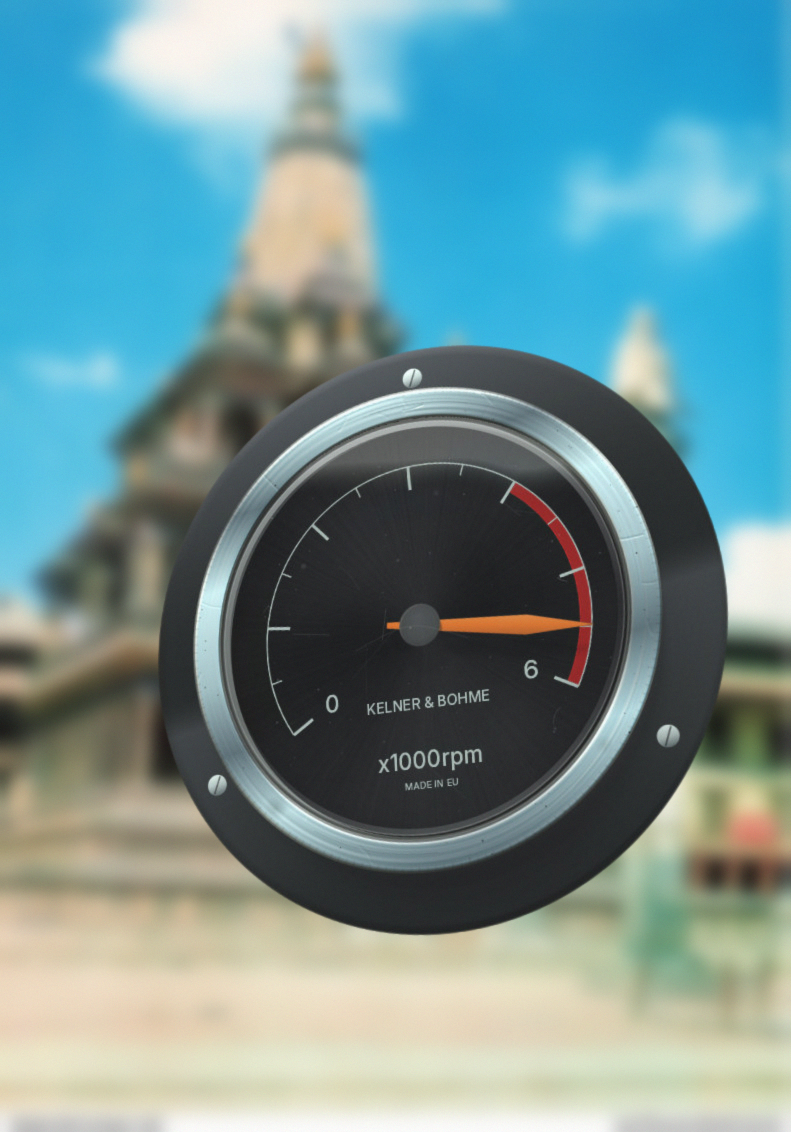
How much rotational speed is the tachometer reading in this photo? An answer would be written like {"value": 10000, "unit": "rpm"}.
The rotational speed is {"value": 5500, "unit": "rpm"}
